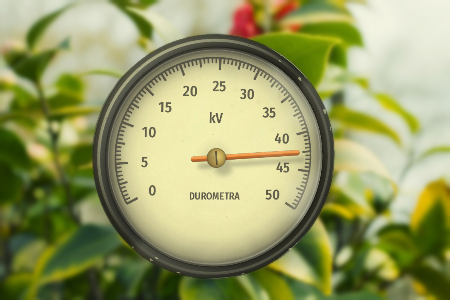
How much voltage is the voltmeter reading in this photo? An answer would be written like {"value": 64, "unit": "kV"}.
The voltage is {"value": 42.5, "unit": "kV"}
